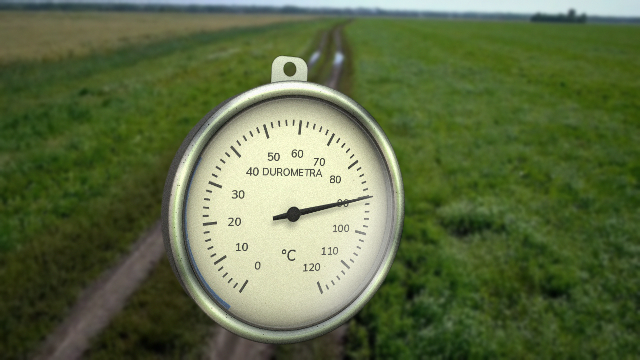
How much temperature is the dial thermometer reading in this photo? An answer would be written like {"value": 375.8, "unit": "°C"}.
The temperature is {"value": 90, "unit": "°C"}
